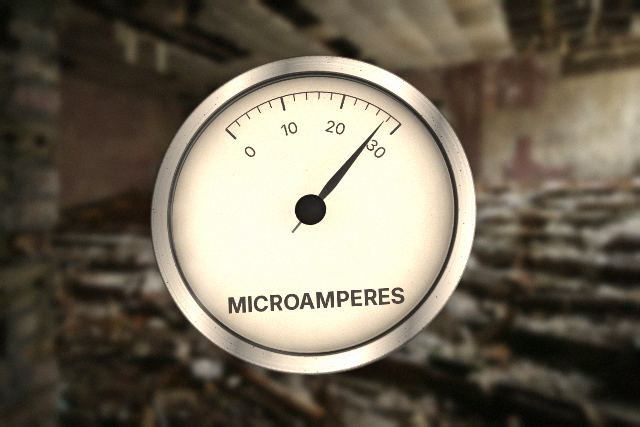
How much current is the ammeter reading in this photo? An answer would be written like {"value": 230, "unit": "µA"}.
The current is {"value": 28, "unit": "µA"}
